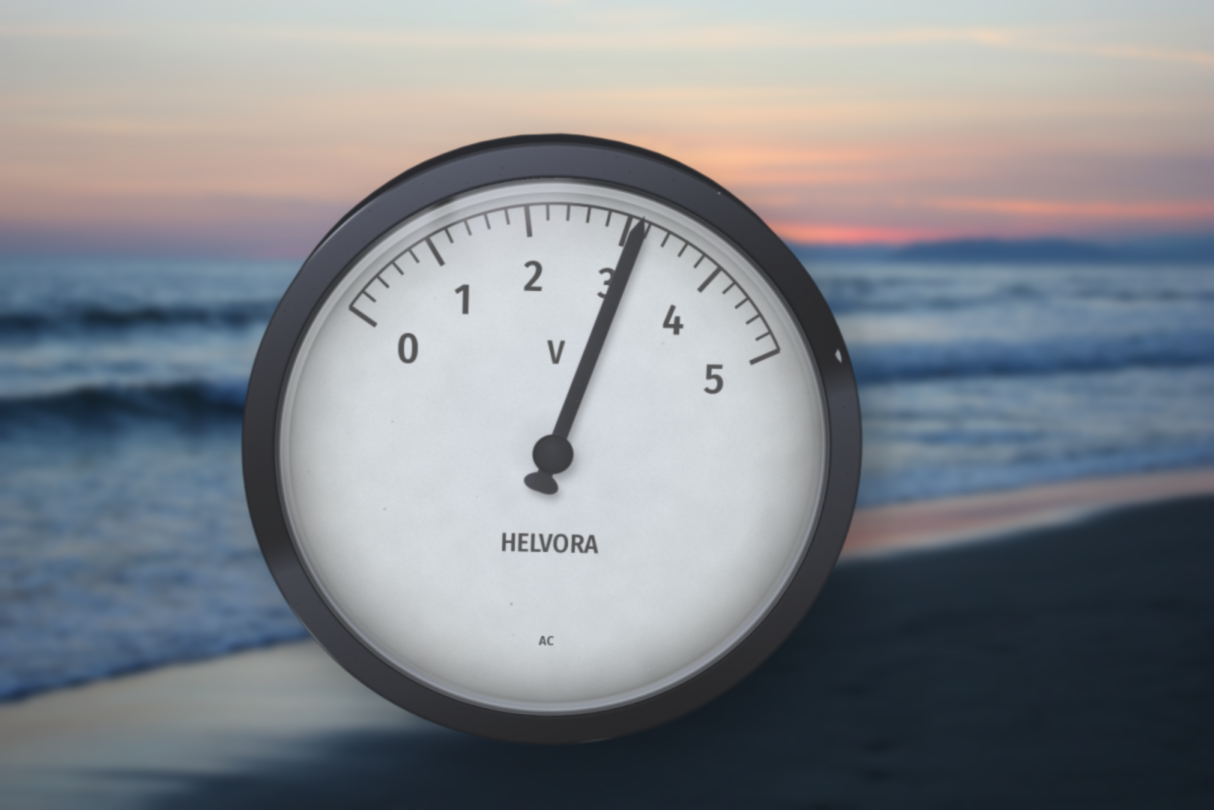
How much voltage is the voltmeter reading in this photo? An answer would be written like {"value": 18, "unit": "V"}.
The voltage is {"value": 3.1, "unit": "V"}
